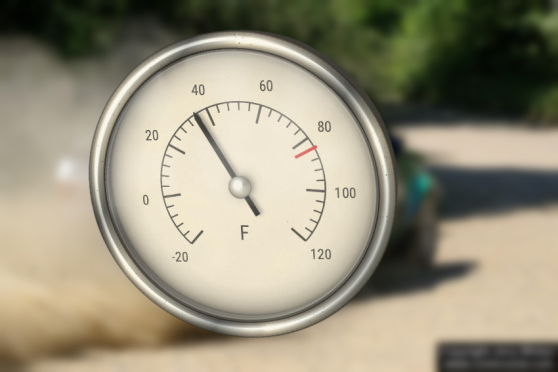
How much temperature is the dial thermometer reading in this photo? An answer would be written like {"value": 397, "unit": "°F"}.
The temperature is {"value": 36, "unit": "°F"}
